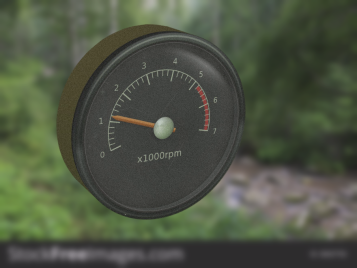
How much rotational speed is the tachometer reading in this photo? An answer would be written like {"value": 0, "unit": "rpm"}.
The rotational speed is {"value": 1200, "unit": "rpm"}
